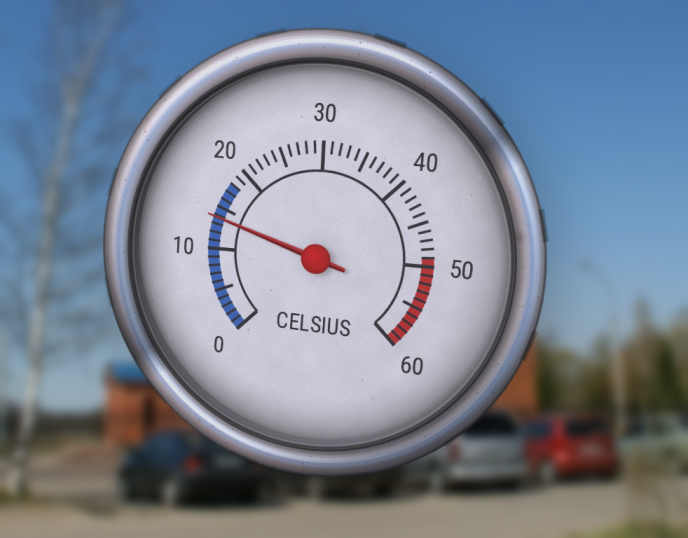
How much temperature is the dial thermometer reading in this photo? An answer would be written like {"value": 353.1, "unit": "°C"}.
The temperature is {"value": 14, "unit": "°C"}
